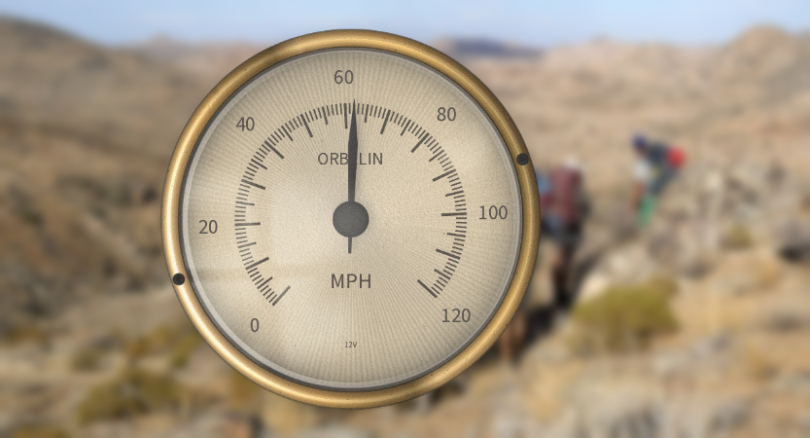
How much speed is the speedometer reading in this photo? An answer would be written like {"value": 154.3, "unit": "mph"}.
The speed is {"value": 62, "unit": "mph"}
